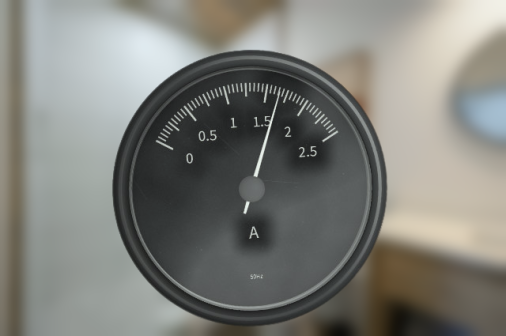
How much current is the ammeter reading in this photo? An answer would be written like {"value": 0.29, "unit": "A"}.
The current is {"value": 1.65, "unit": "A"}
